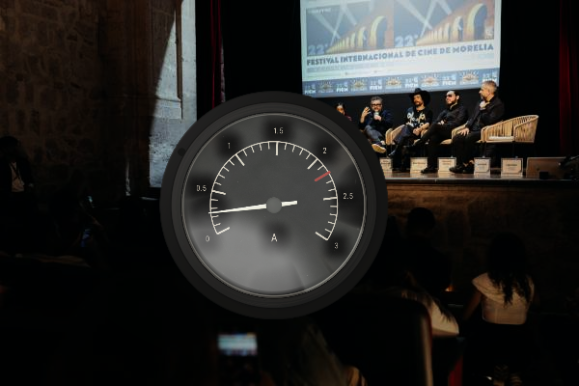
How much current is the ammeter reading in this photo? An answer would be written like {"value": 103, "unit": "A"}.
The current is {"value": 0.25, "unit": "A"}
